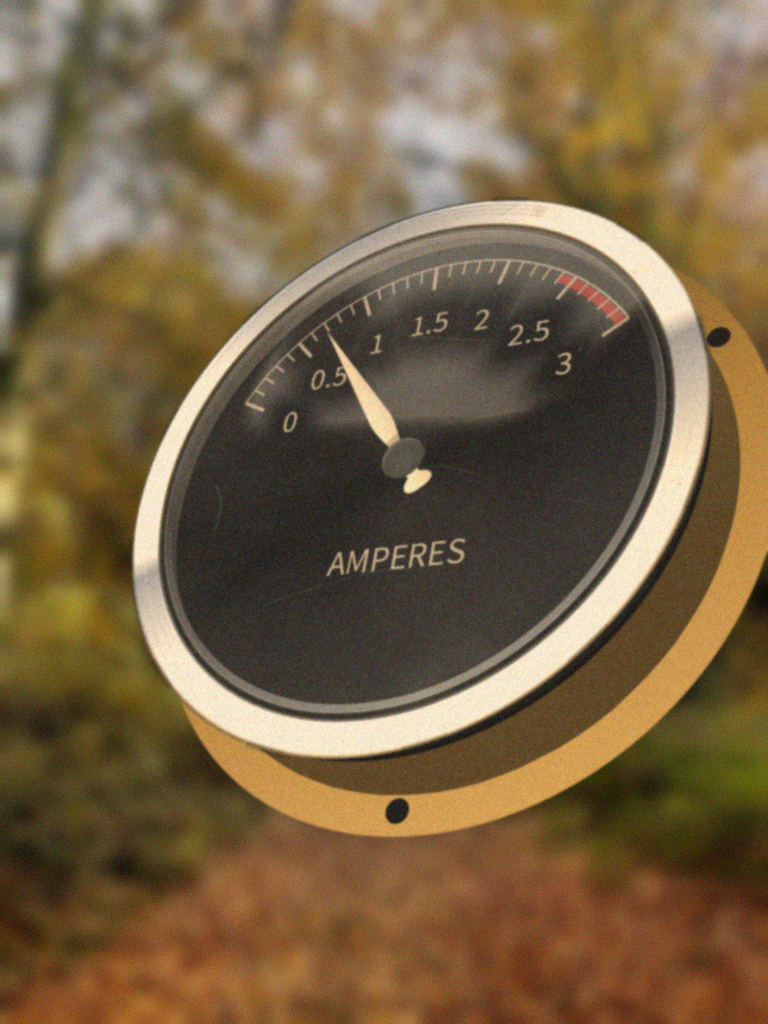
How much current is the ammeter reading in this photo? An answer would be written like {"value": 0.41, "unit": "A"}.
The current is {"value": 0.7, "unit": "A"}
